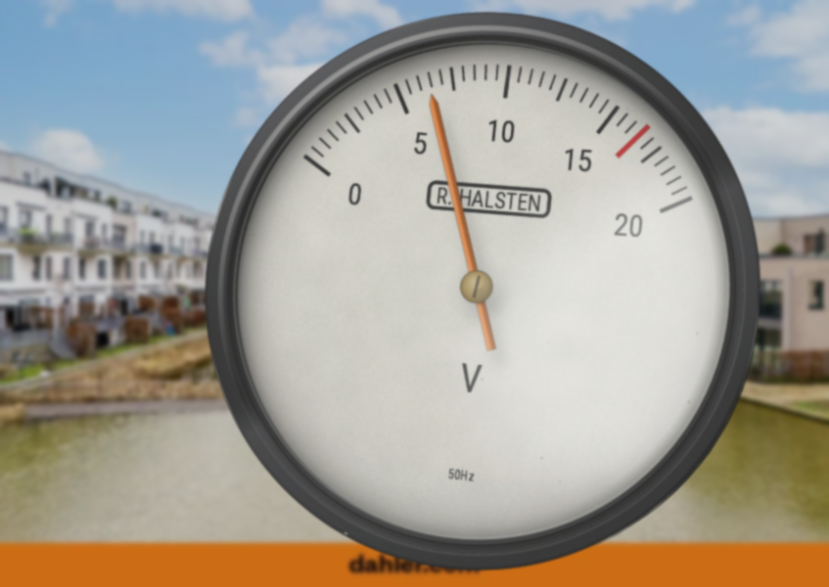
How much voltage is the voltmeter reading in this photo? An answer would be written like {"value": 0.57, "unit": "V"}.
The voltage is {"value": 6.5, "unit": "V"}
